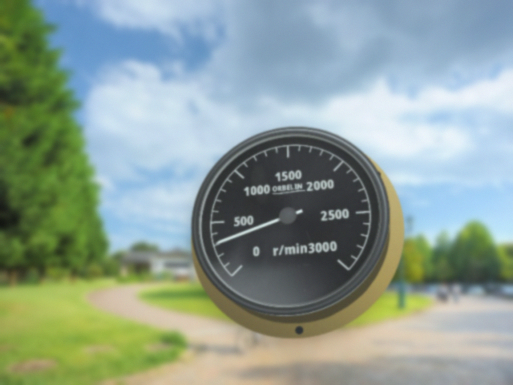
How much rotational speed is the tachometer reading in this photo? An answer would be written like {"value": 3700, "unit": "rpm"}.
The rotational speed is {"value": 300, "unit": "rpm"}
